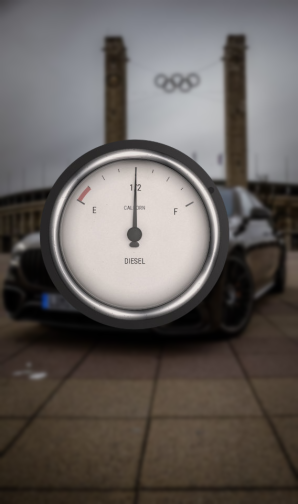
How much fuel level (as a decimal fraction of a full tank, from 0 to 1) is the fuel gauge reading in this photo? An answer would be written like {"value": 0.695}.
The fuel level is {"value": 0.5}
